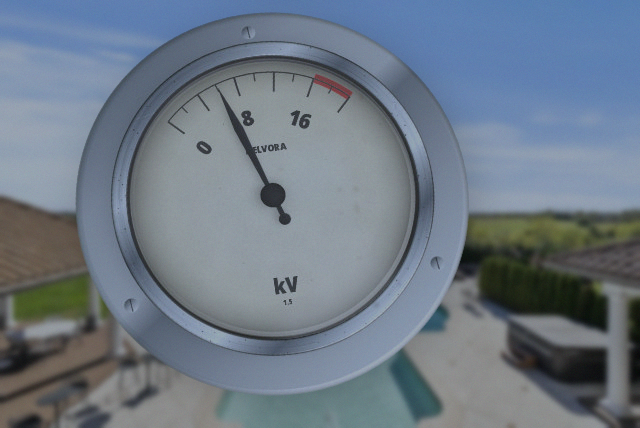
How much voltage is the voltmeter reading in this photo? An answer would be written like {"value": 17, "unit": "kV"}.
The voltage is {"value": 6, "unit": "kV"}
